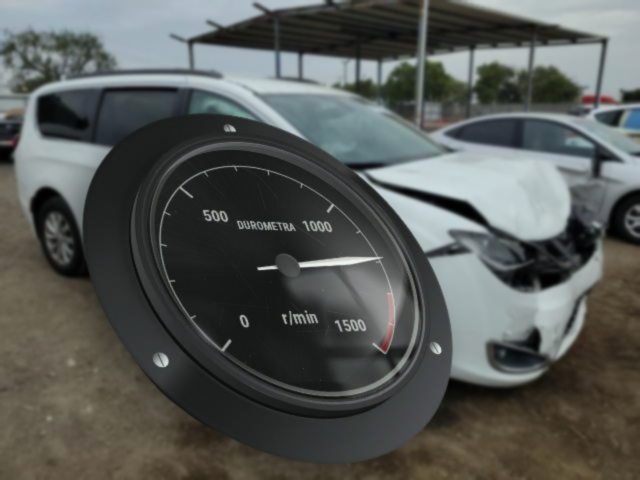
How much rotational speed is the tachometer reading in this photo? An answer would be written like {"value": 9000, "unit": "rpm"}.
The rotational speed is {"value": 1200, "unit": "rpm"}
